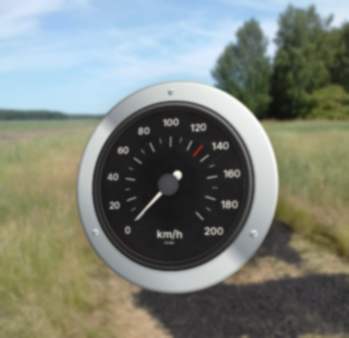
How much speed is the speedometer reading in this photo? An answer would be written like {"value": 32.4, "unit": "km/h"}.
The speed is {"value": 0, "unit": "km/h"}
